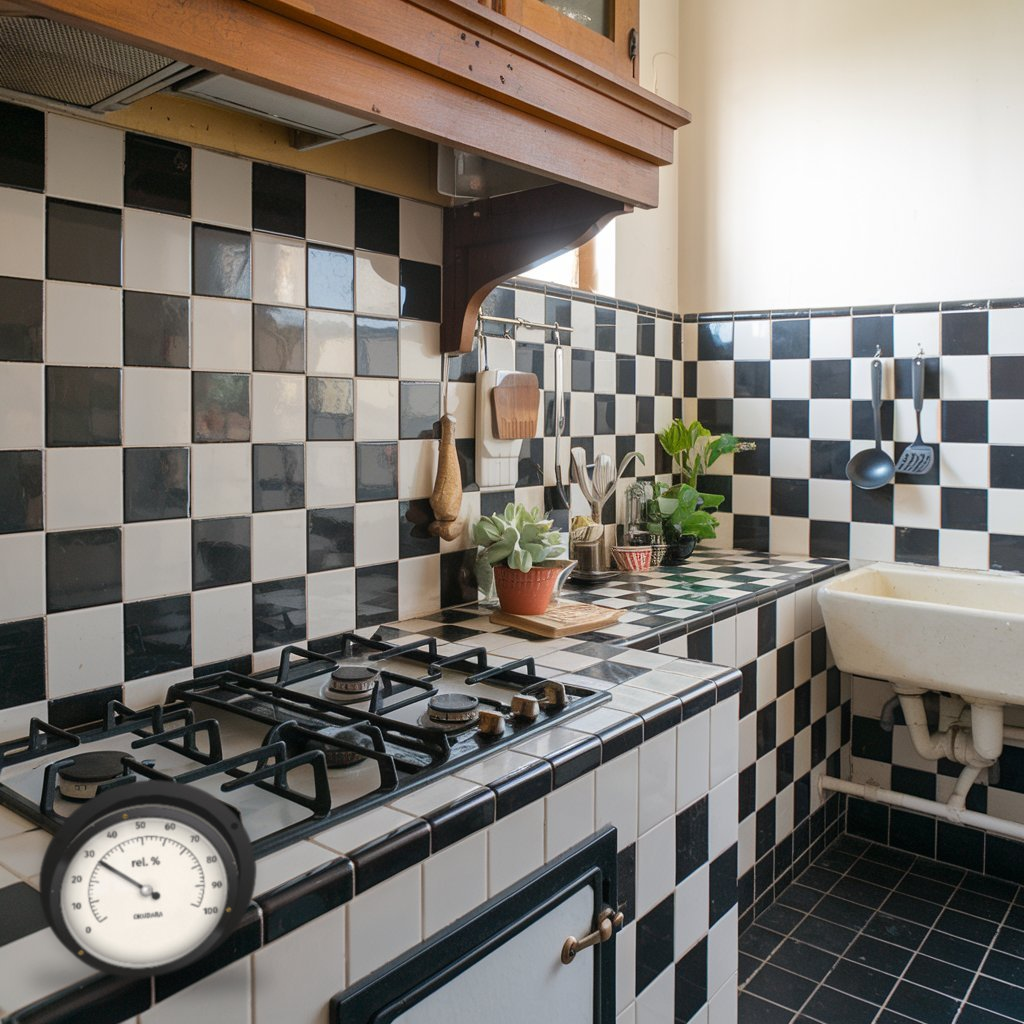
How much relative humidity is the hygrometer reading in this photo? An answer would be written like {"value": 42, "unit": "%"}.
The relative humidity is {"value": 30, "unit": "%"}
